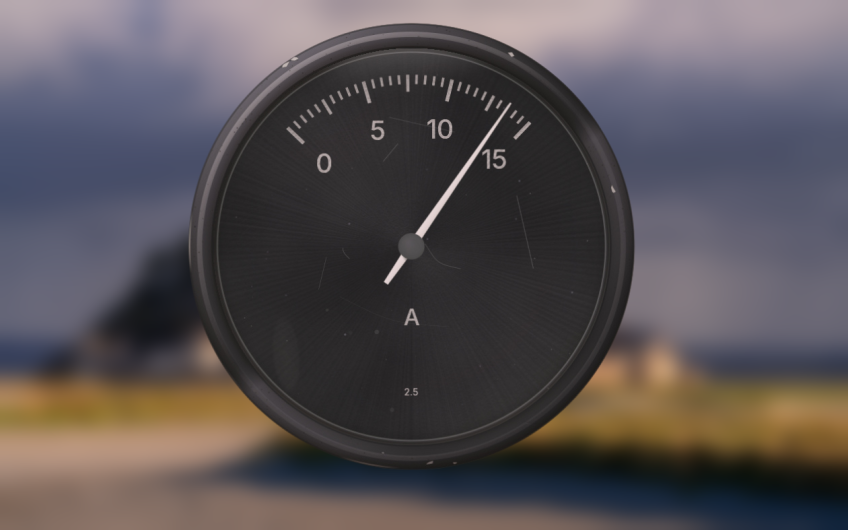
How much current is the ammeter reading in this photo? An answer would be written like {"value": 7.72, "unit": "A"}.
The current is {"value": 13.5, "unit": "A"}
